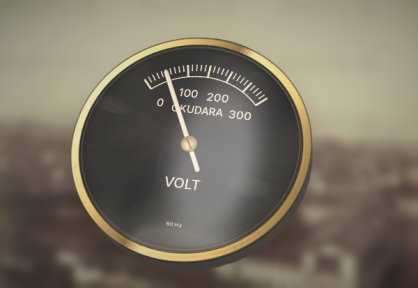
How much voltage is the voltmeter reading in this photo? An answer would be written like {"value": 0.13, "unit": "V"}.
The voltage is {"value": 50, "unit": "V"}
